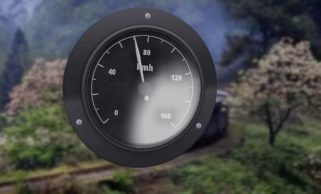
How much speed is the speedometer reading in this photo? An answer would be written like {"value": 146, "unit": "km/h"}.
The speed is {"value": 70, "unit": "km/h"}
